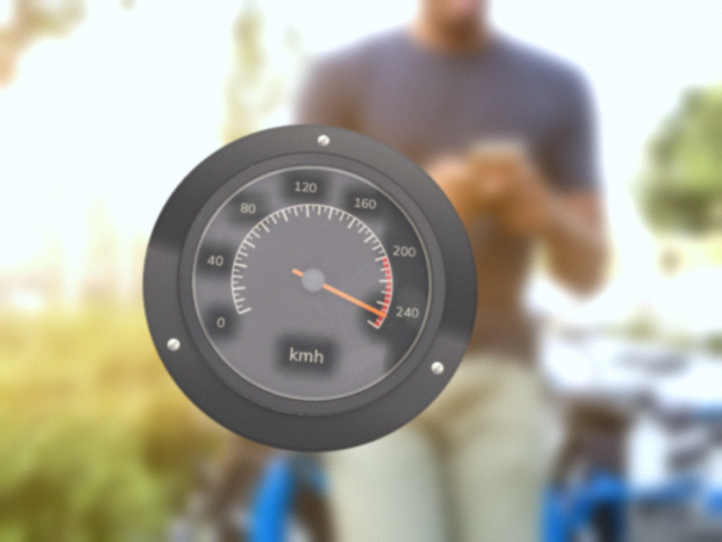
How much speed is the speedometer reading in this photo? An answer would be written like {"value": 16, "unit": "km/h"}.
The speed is {"value": 250, "unit": "km/h"}
